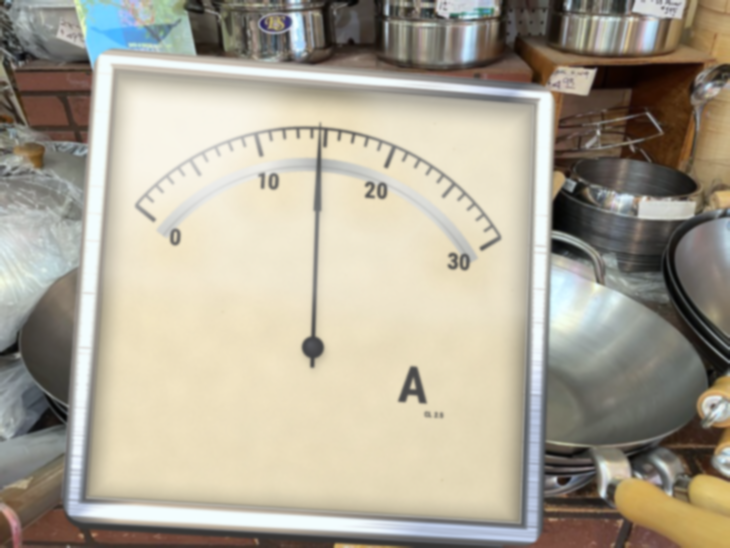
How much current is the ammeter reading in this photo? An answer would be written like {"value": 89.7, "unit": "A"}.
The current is {"value": 14.5, "unit": "A"}
